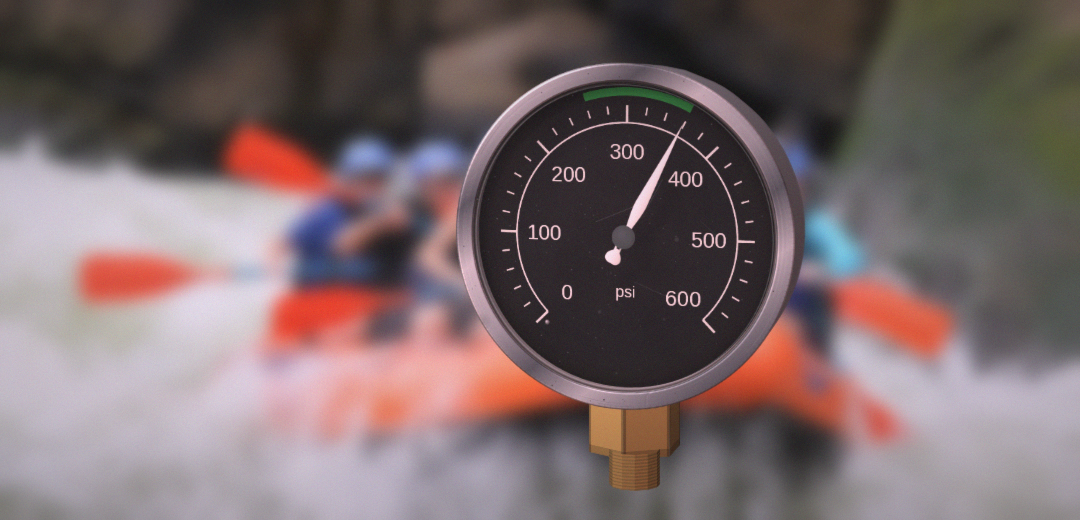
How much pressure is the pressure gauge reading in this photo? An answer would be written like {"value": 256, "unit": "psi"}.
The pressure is {"value": 360, "unit": "psi"}
